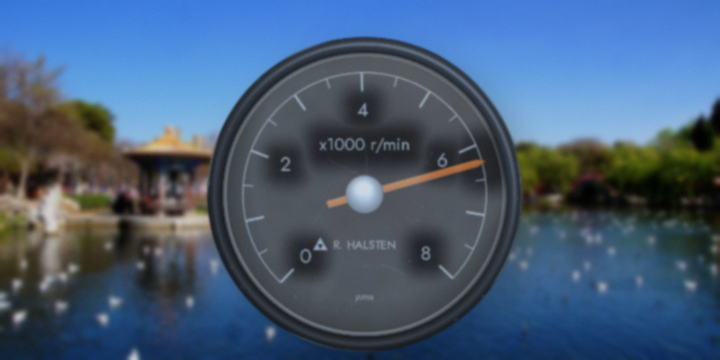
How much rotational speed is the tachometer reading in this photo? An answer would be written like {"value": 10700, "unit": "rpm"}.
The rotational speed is {"value": 6250, "unit": "rpm"}
